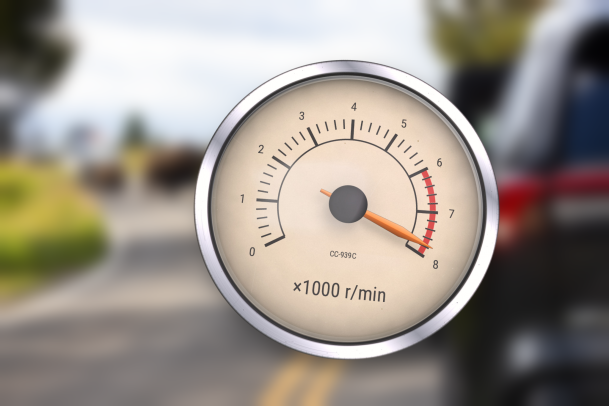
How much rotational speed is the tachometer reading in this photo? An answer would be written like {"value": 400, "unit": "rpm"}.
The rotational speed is {"value": 7800, "unit": "rpm"}
